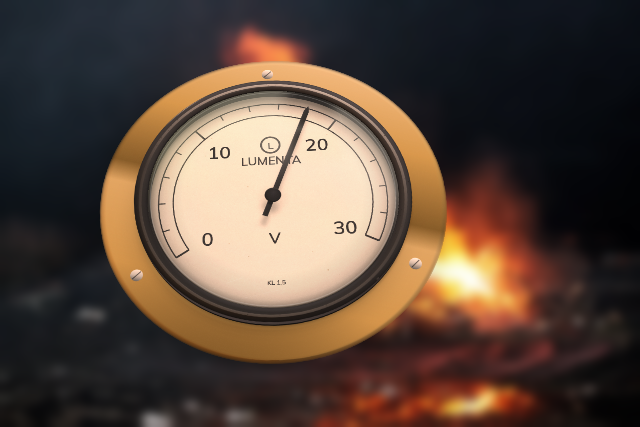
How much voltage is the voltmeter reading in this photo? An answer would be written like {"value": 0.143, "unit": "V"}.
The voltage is {"value": 18, "unit": "V"}
